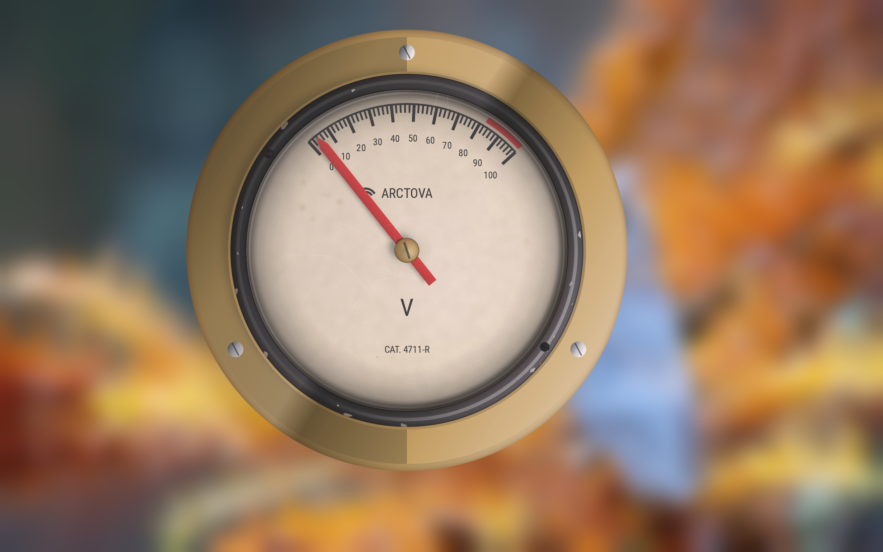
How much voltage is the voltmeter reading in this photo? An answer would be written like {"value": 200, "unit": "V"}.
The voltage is {"value": 4, "unit": "V"}
